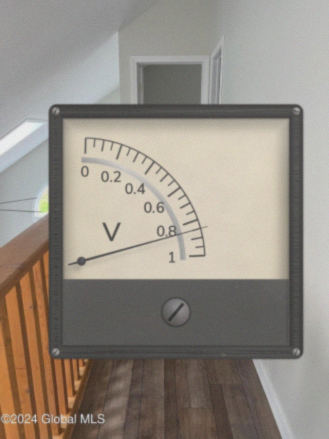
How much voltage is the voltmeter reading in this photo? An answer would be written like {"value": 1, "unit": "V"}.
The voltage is {"value": 0.85, "unit": "V"}
